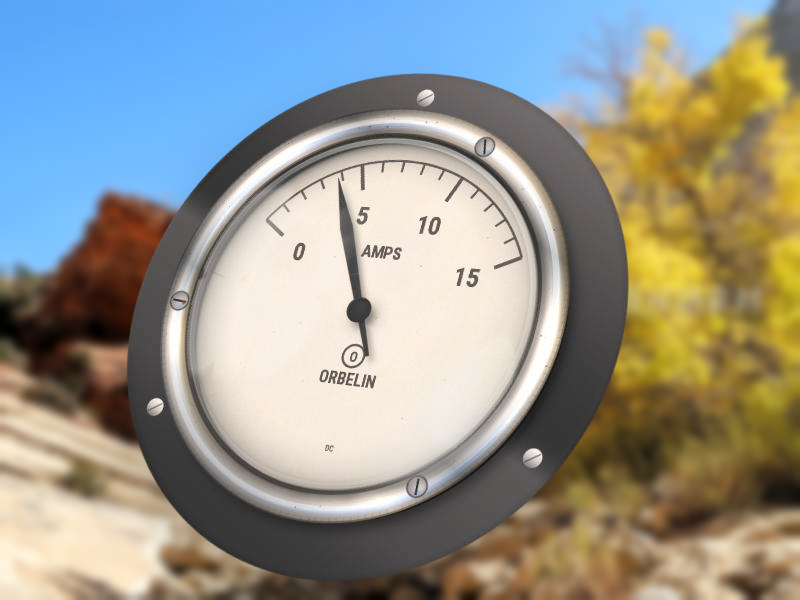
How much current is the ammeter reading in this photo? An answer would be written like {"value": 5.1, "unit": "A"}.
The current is {"value": 4, "unit": "A"}
